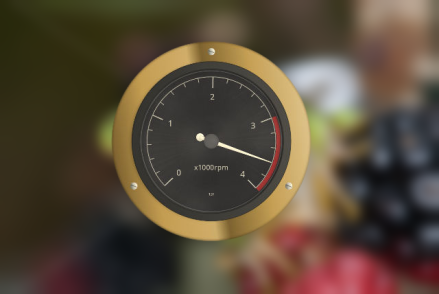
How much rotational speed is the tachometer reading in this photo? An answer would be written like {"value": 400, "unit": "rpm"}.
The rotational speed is {"value": 3600, "unit": "rpm"}
